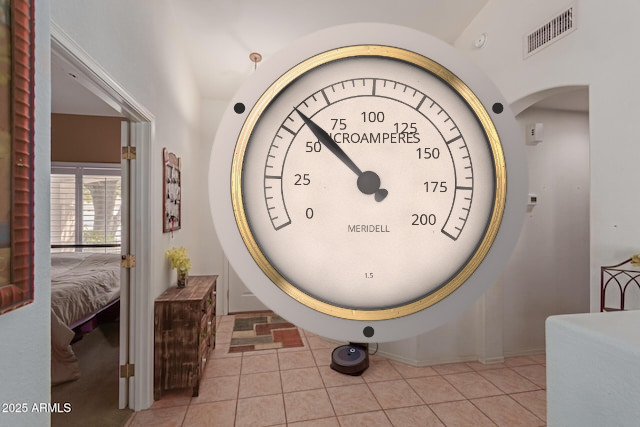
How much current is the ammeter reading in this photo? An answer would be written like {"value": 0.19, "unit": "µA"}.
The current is {"value": 60, "unit": "µA"}
